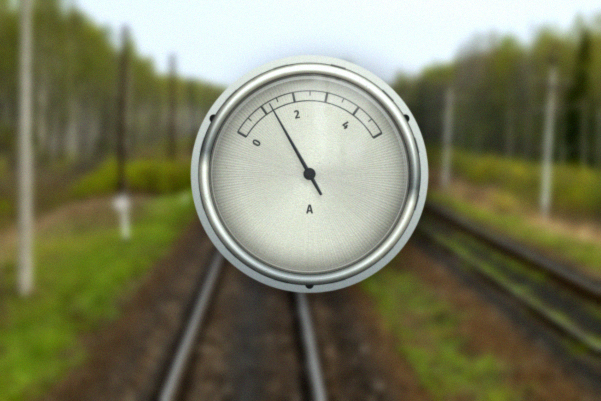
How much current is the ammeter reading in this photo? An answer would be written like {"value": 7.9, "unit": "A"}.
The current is {"value": 1.25, "unit": "A"}
